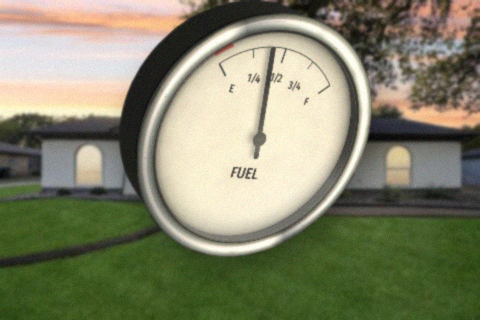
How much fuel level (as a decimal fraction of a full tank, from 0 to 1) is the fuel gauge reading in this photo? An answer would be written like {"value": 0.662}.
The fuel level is {"value": 0.375}
